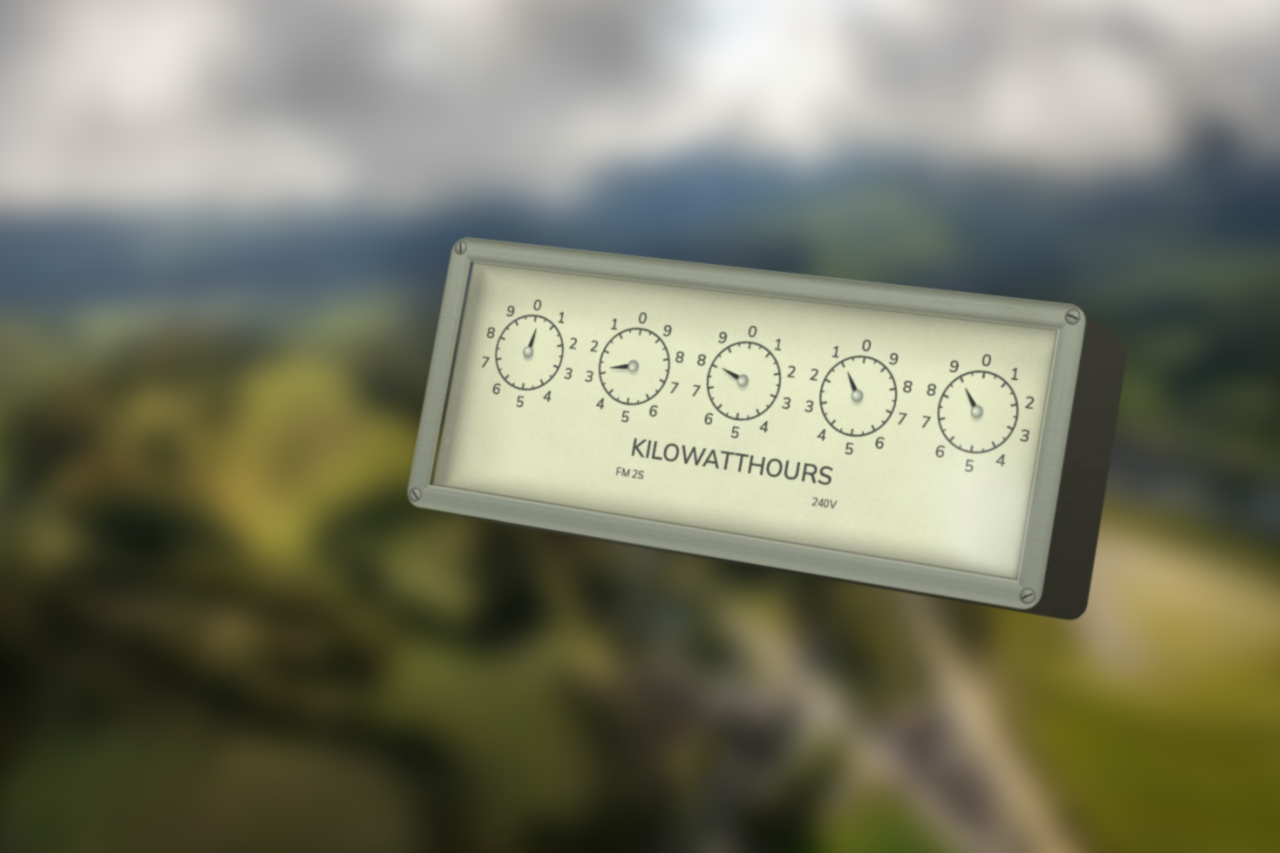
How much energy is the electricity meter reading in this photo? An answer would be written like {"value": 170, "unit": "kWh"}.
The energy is {"value": 2809, "unit": "kWh"}
